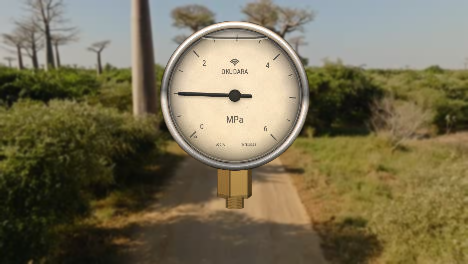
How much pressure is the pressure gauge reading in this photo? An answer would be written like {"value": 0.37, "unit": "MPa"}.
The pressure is {"value": 1, "unit": "MPa"}
